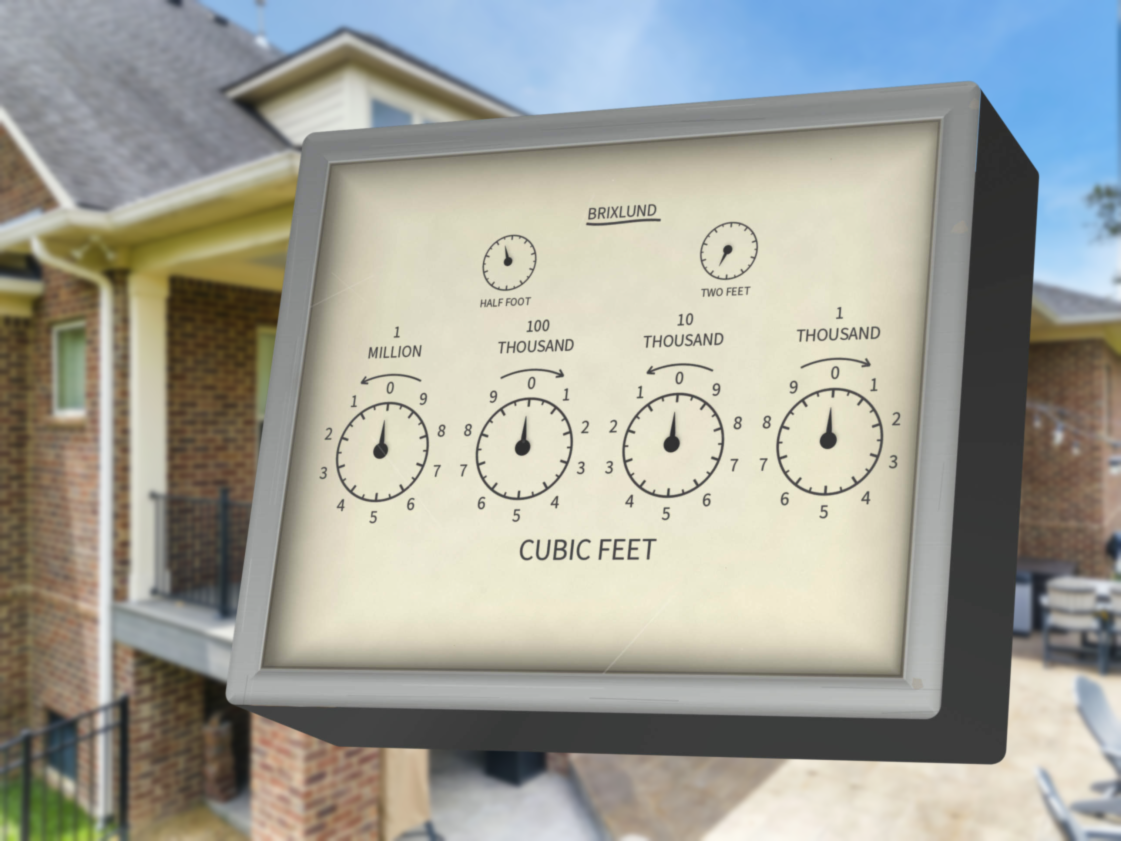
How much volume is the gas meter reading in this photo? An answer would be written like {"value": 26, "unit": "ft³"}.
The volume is {"value": 0, "unit": "ft³"}
